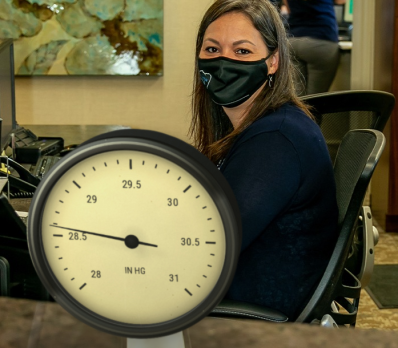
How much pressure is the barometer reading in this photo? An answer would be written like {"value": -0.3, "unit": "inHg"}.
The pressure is {"value": 28.6, "unit": "inHg"}
